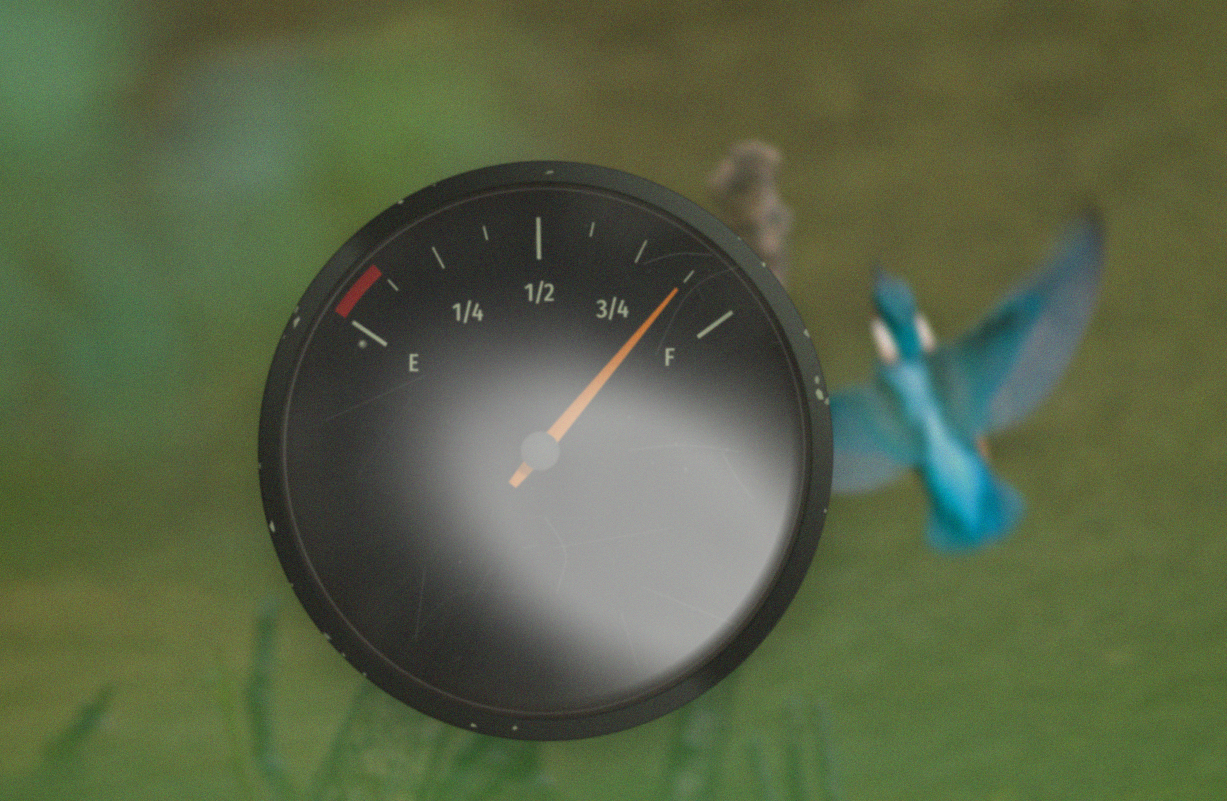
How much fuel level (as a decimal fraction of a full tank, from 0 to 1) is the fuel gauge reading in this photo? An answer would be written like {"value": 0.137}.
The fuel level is {"value": 0.875}
